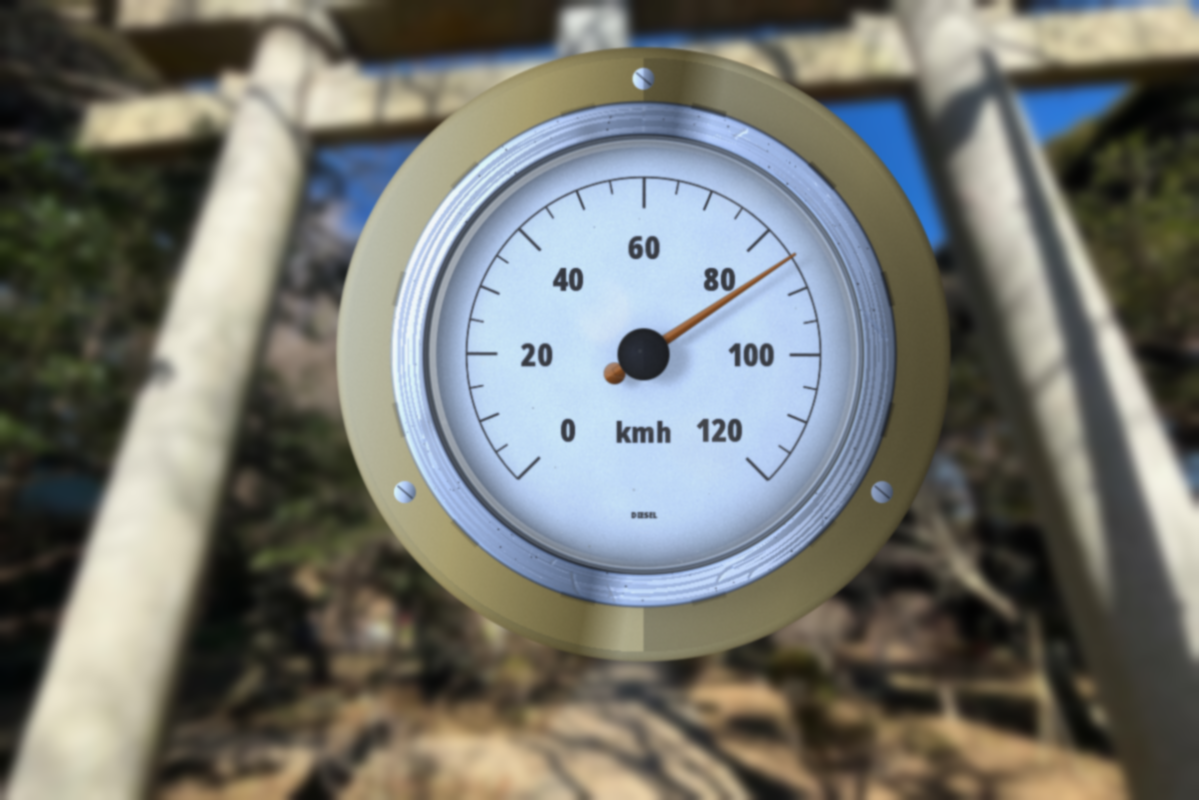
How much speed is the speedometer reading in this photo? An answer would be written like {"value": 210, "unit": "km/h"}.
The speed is {"value": 85, "unit": "km/h"}
